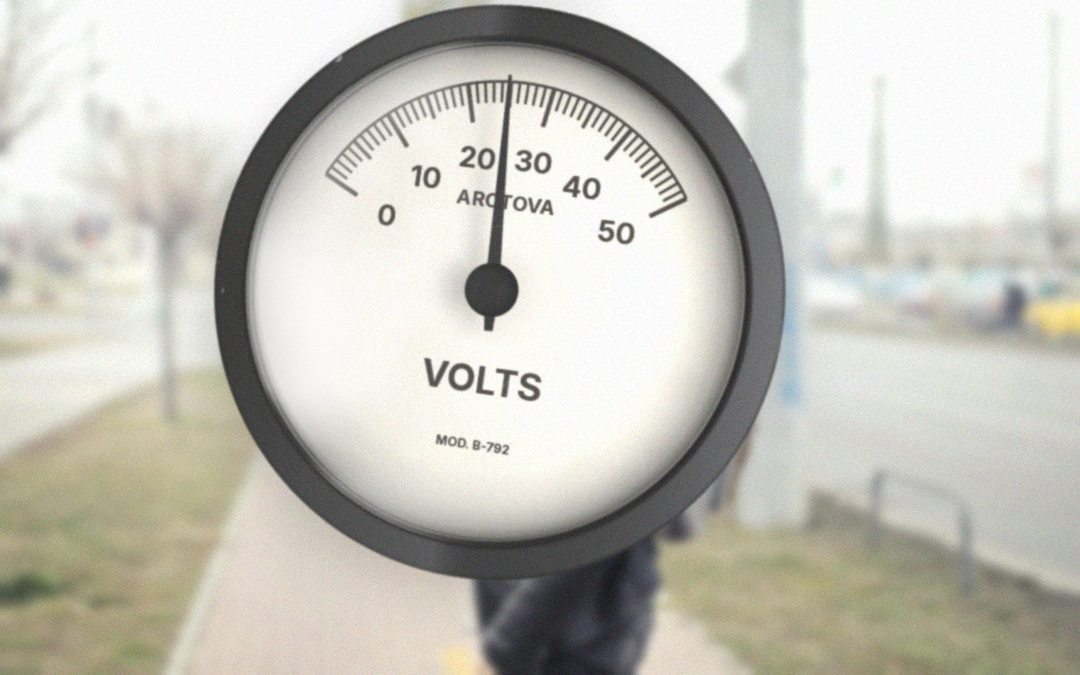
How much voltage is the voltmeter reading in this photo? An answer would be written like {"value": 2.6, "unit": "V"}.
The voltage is {"value": 25, "unit": "V"}
